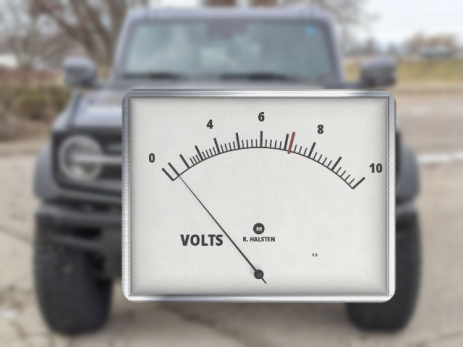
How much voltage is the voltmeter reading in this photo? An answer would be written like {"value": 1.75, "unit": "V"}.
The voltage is {"value": 1, "unit": "V"}
